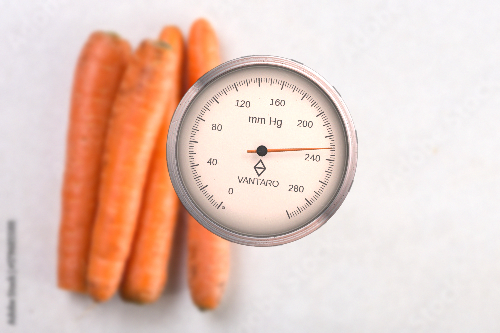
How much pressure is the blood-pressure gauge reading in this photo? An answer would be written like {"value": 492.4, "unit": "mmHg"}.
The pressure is {"value": 230, "unit": "mmHg"}
